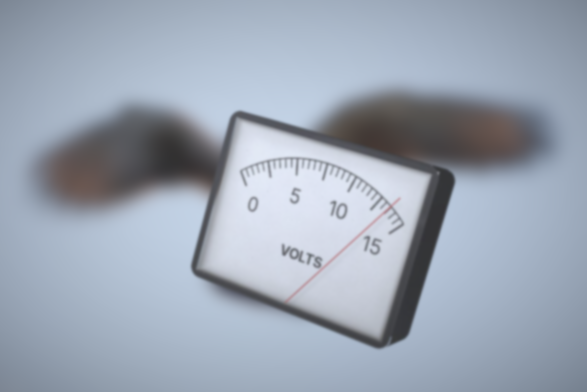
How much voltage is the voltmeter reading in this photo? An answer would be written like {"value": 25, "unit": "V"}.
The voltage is {"value": 13.5, "unit": "V"}
